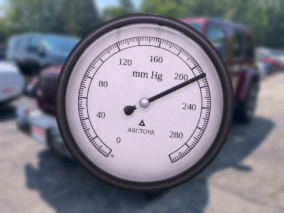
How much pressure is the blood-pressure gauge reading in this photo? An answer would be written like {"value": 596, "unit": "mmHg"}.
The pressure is {"value": 210, "unit": "mmHg"}
